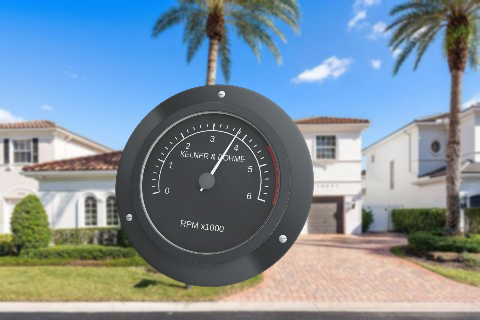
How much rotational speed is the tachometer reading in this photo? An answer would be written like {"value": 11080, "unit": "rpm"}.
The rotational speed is {"value": 3800, "unit": "rpm"}
